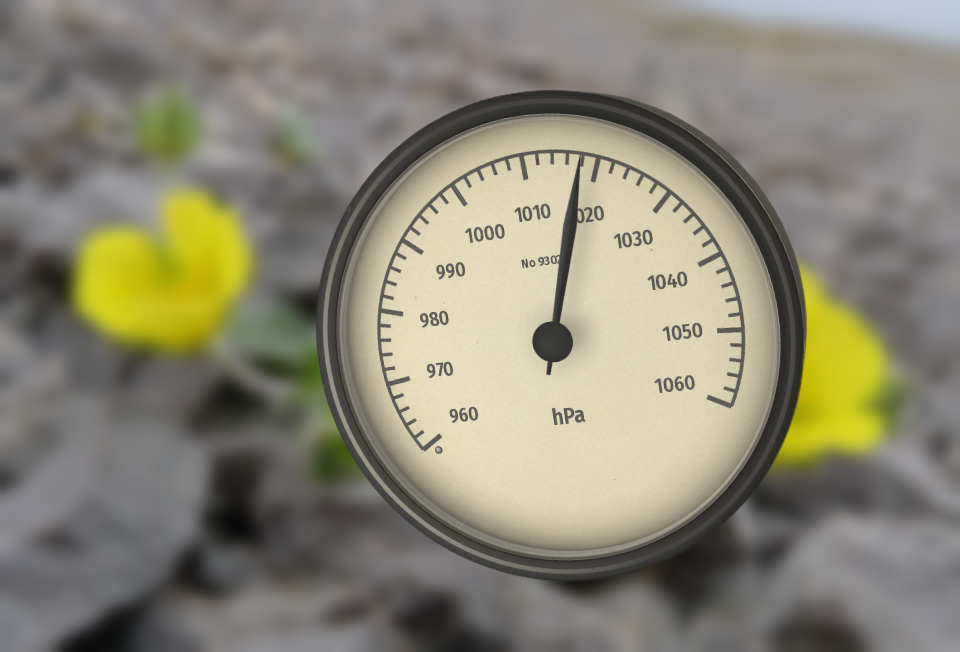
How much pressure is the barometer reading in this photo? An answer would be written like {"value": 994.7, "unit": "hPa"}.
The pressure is {"value": 1018, "unit": "hPa"}
